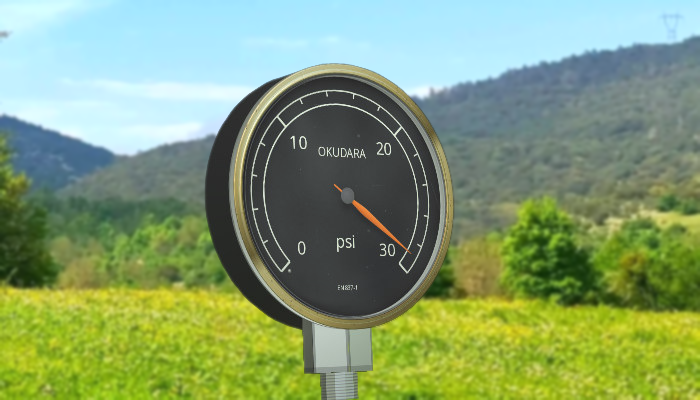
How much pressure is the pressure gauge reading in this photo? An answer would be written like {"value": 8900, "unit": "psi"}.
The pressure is {"value": 29, "unit": "psi"}
